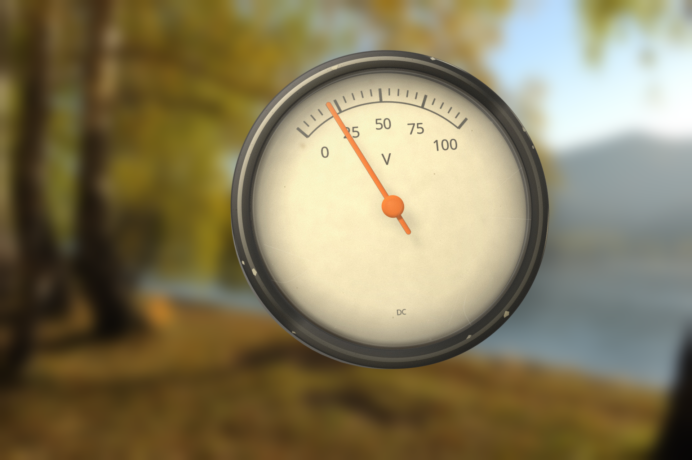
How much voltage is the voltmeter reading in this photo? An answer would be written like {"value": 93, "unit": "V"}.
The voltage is {"value": 20, "unit": "V"}
